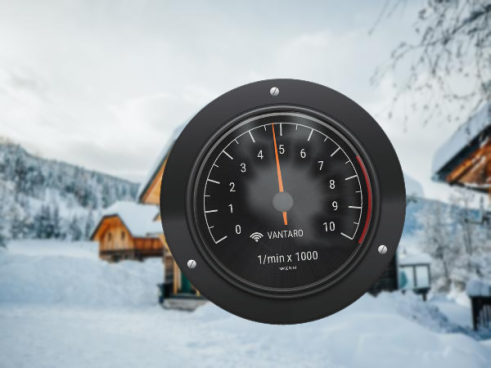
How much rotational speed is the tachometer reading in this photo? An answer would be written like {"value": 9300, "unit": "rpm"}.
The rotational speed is {"value": 4750, "unit": "rpm"}
